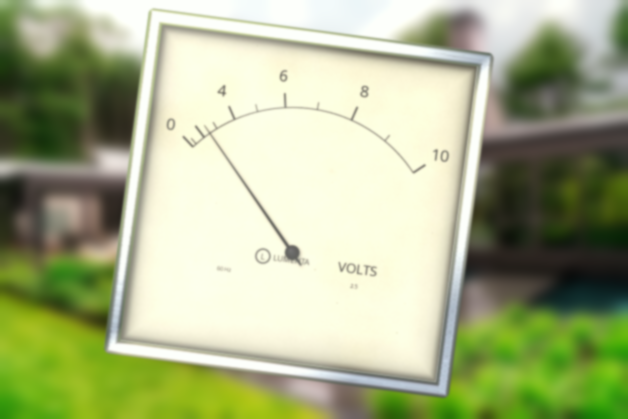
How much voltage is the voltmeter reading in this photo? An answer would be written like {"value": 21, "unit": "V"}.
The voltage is {"value": 2.5, "unit": "V"}
